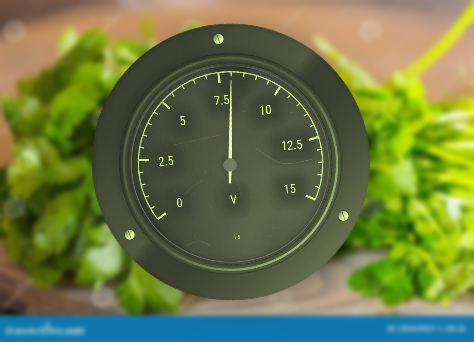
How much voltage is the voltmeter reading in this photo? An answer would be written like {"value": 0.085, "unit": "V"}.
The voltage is {"value": 8, "unit": "V"}
